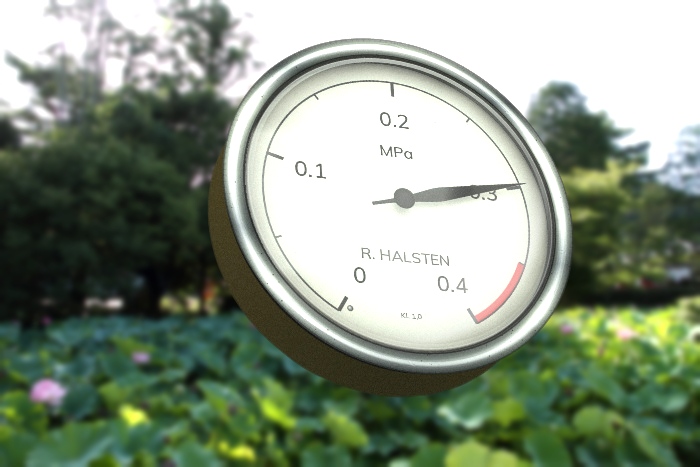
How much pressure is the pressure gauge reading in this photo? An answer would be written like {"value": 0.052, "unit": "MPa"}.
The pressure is {"value": 0.3, "unit": "MPa"}
